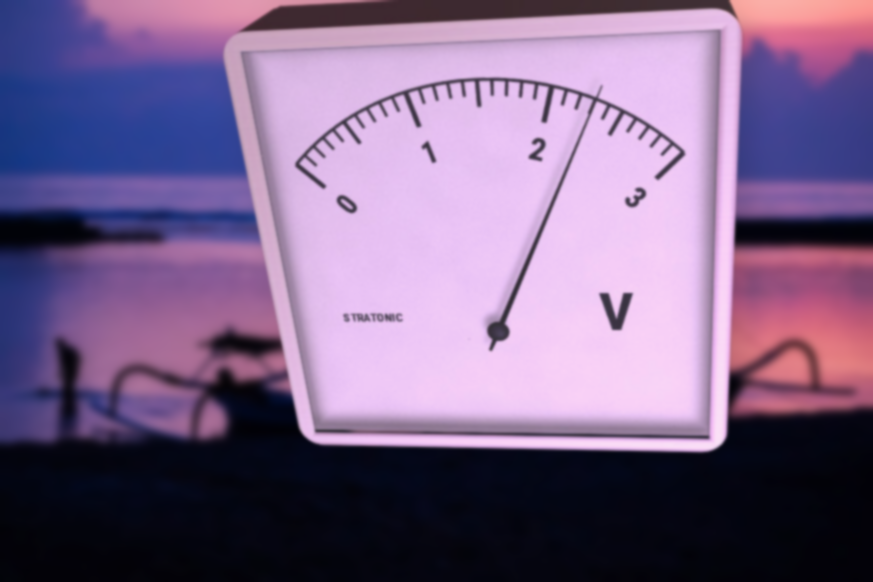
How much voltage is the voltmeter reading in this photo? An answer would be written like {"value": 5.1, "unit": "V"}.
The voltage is {"value": 2.3, "unit": "V"}
